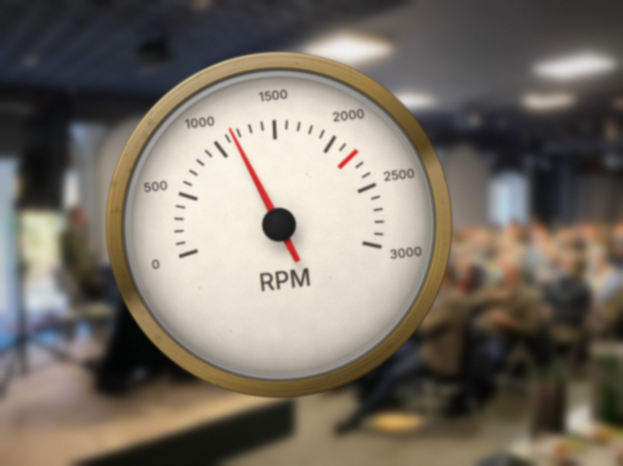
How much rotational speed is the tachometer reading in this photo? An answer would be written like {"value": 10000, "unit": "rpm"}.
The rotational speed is {"value": 1150, "unit": "rpm"}
